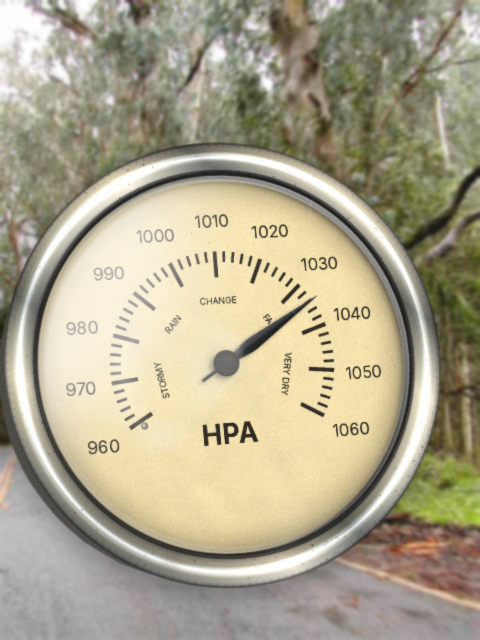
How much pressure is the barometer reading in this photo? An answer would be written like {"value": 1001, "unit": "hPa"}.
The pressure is {"value": 1034, "unit": "hPa"}
